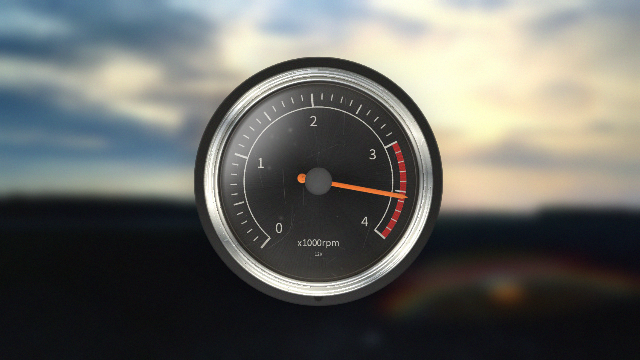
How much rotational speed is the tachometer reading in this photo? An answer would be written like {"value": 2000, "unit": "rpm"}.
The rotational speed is {"value": 3550, "unit": "rpm"}
